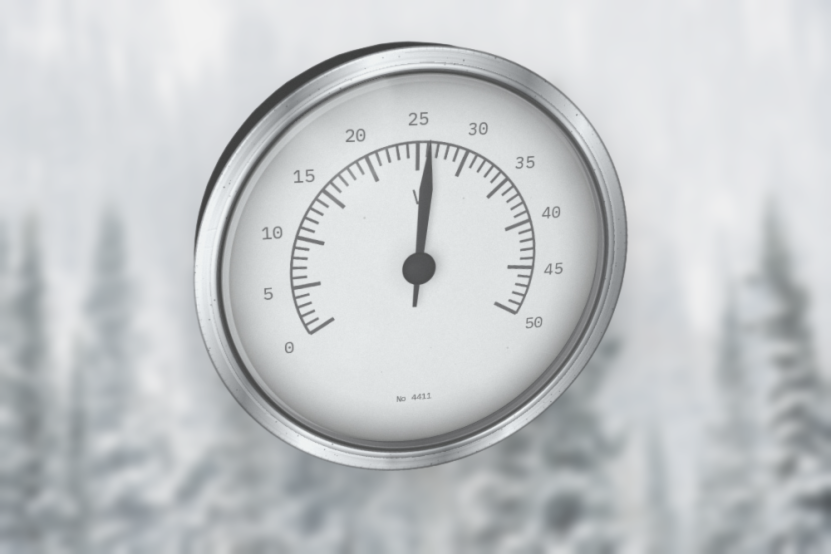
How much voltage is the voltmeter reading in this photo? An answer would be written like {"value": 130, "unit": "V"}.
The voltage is {"value": 26, "unit": "V"}
